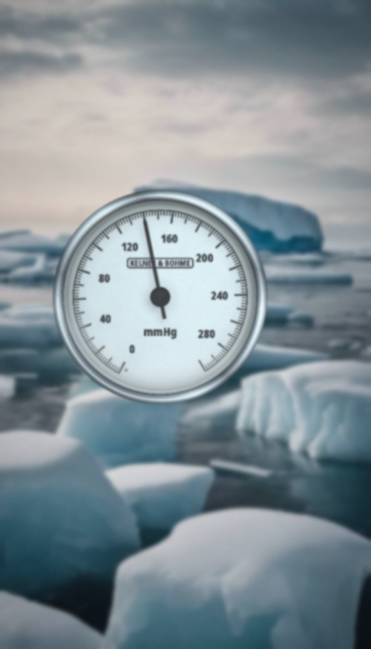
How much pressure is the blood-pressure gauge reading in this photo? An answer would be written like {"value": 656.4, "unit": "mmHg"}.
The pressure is {"value": 140, "unit": "mmHg"}
